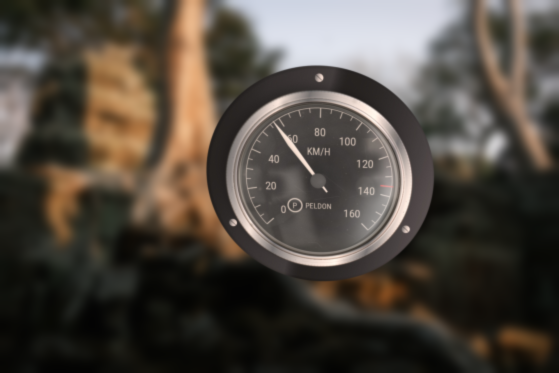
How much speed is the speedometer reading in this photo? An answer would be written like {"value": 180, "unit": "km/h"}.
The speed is {"value": 57.5, "unit": "km/h"}
